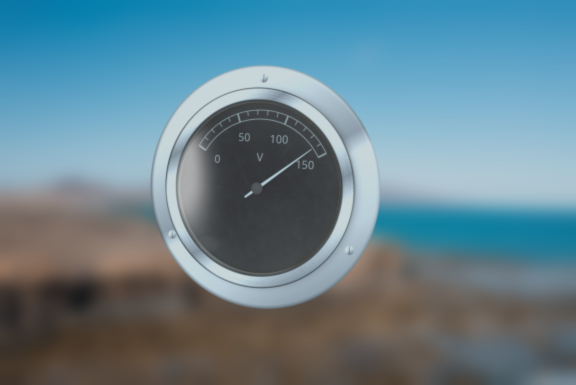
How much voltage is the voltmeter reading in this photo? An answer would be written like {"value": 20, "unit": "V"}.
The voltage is {"value": 140, "unit": "V"}
